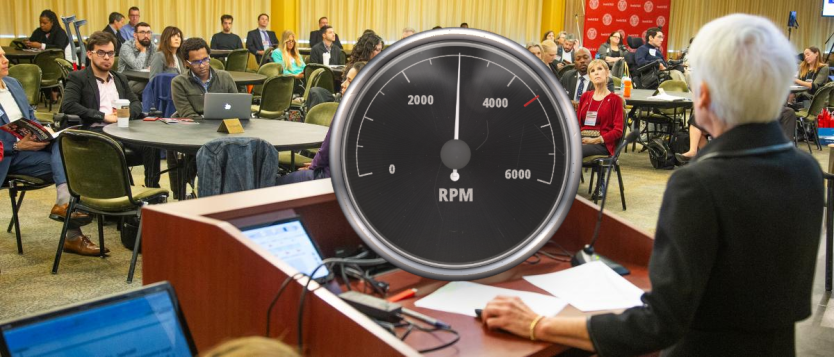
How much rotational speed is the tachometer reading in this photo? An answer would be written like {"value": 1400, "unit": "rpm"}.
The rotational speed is {"value": 3000, "unit": "rpm"}
